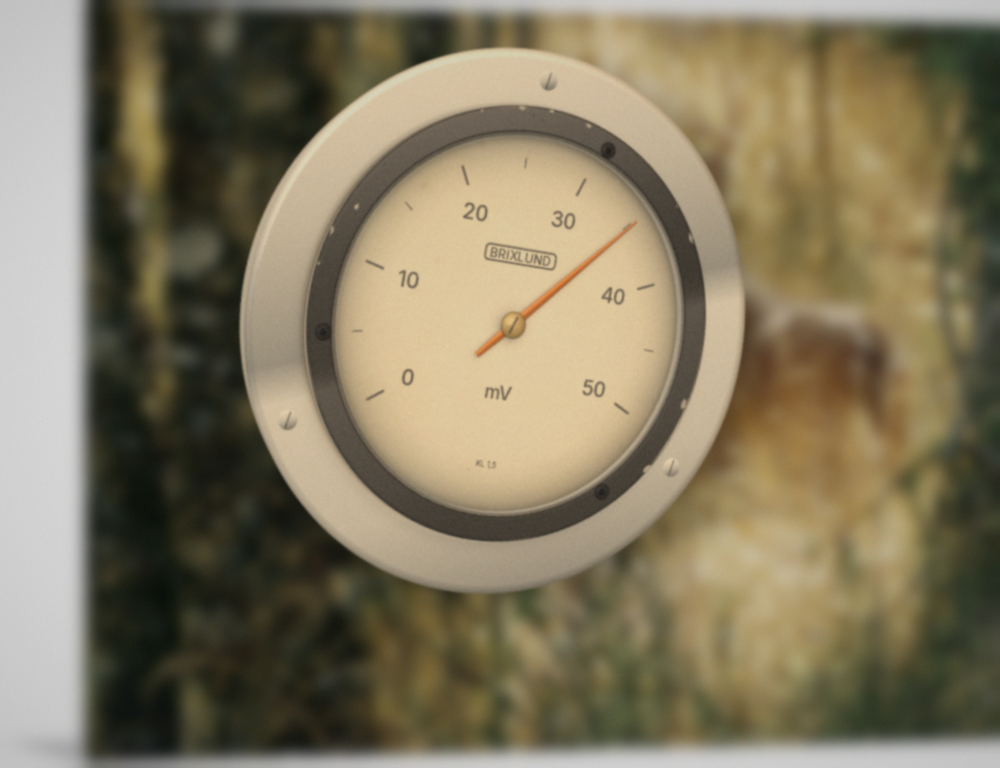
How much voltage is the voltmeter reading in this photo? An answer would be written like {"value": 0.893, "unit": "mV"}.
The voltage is {"value": 35, "unit": "mV"}
